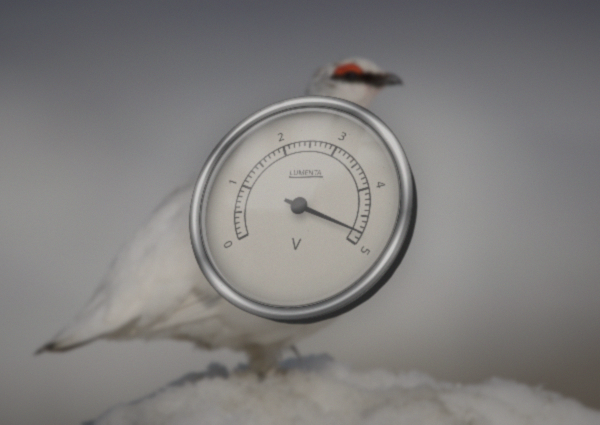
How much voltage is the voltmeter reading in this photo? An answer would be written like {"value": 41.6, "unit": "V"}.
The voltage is {"value": 4.8, "unit": "V"}
